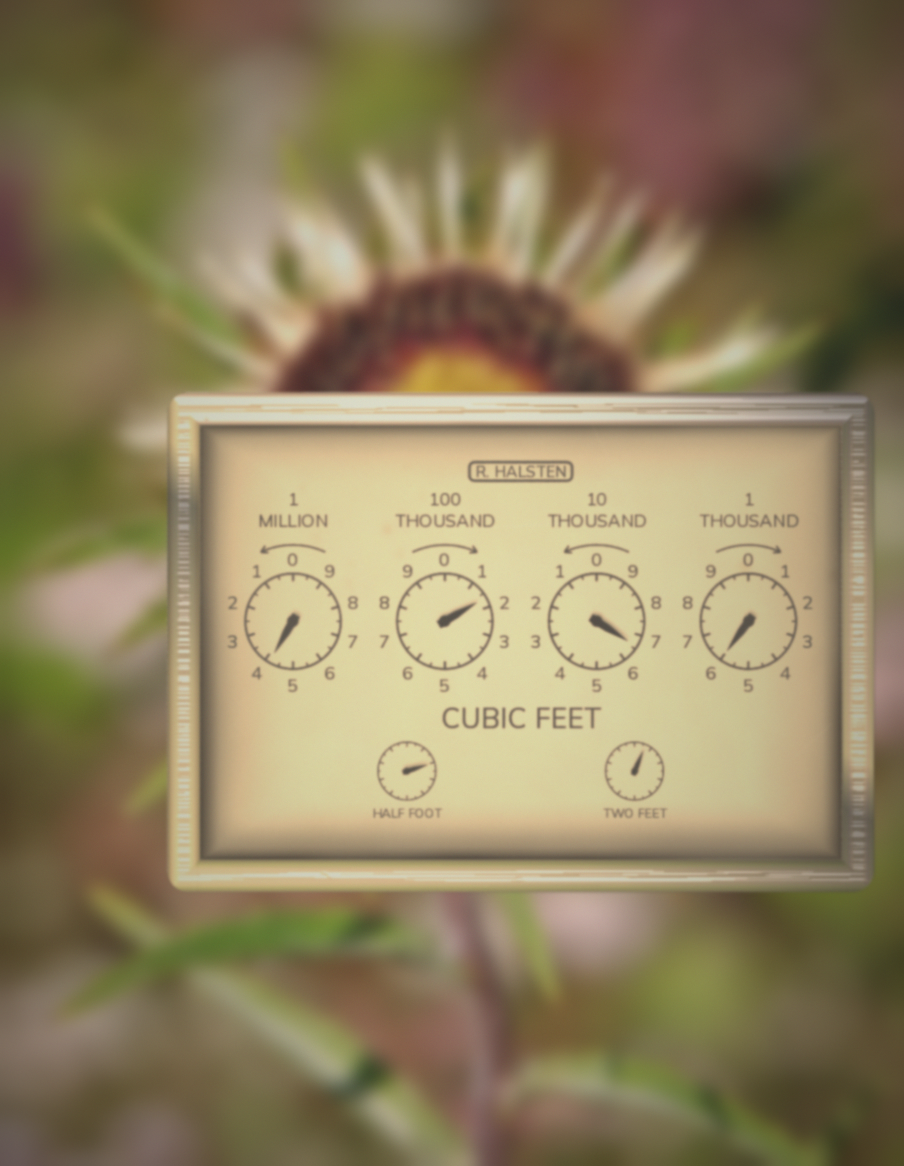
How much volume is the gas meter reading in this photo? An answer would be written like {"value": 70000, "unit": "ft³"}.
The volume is {"value": 416600, "unit": "ft³"}
